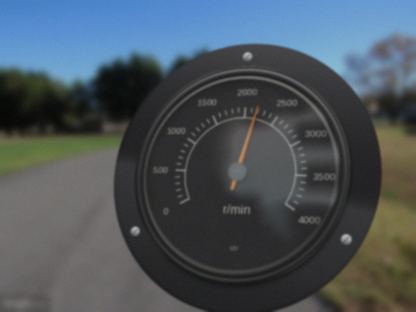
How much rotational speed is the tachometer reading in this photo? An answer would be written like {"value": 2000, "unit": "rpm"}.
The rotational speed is {"value": 2200, "unit": "rpm"}
